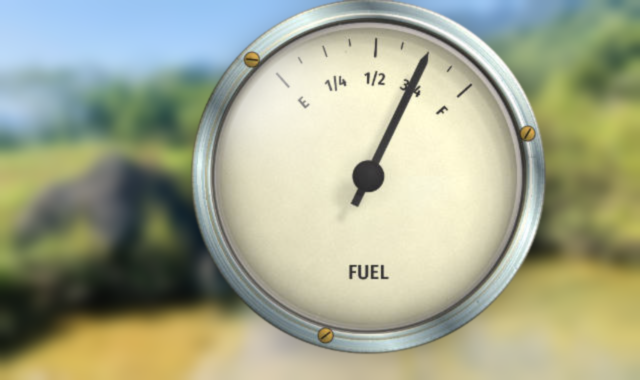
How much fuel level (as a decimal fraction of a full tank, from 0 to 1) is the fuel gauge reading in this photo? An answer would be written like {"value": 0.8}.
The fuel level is {"value": 0.75}
